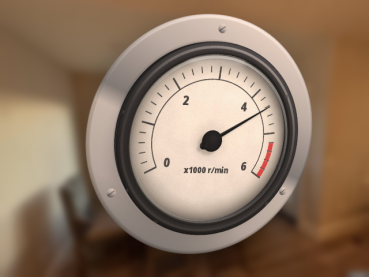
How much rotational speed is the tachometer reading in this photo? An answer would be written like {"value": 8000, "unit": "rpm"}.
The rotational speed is {"value": 4400, "unit": "rpm"}
